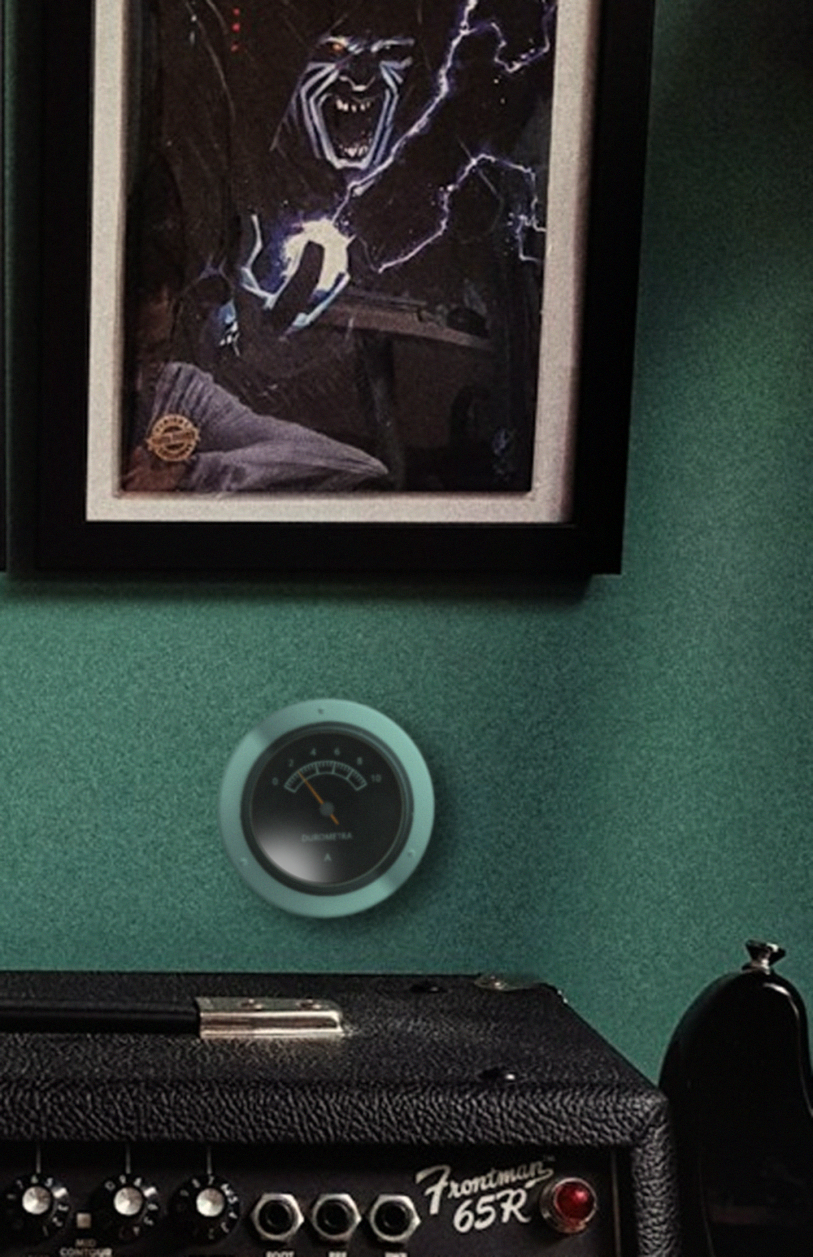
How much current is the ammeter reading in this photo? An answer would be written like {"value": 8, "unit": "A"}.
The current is {"value": 2, "unit": "A"}
